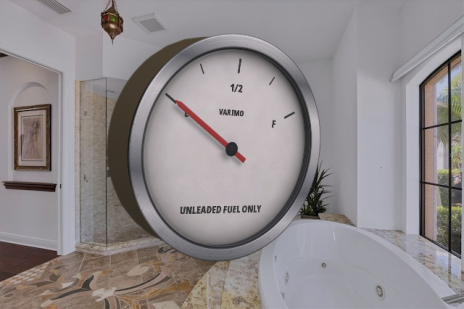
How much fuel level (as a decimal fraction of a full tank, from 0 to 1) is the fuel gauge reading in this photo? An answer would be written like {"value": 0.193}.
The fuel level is {"value": 0}
